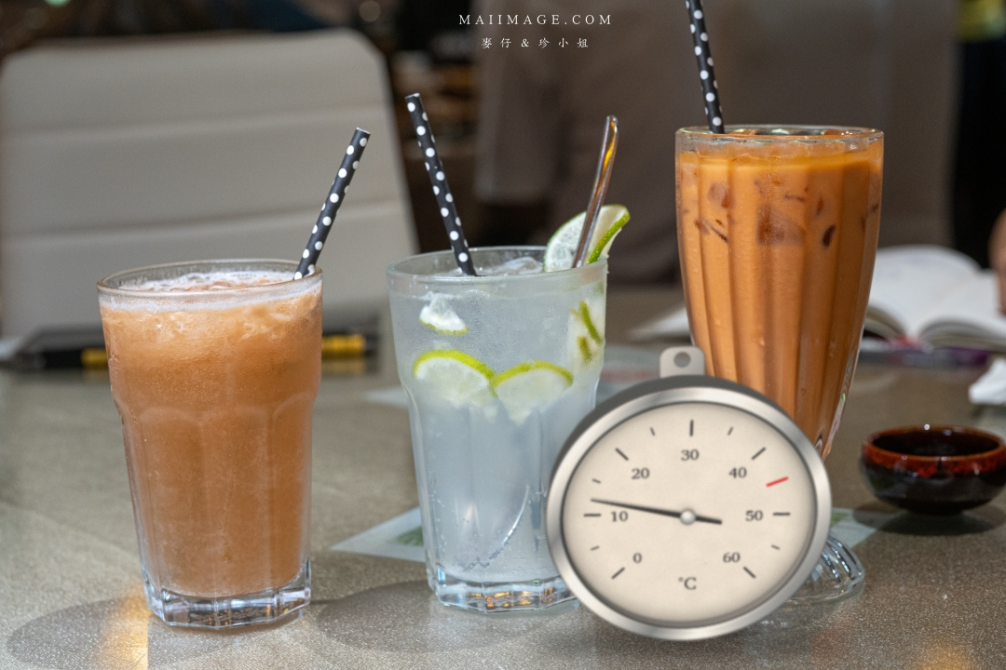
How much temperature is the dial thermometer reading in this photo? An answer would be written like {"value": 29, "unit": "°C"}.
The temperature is {"value": 12.5, "unit": "°C"}
